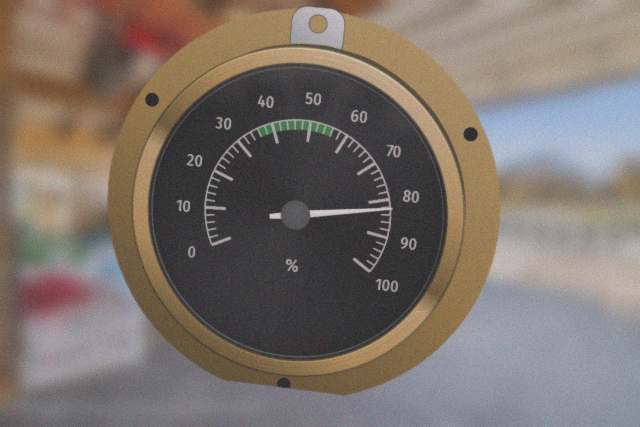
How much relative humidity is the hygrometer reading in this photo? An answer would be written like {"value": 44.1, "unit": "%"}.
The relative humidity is {"value": 82, "unit": "%"}
